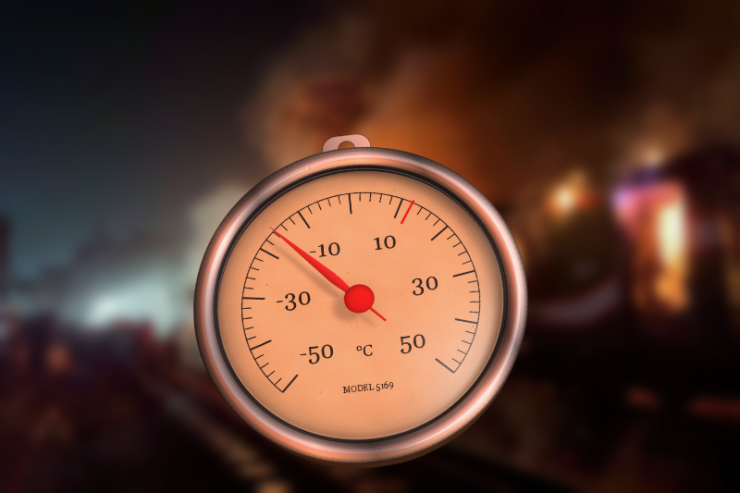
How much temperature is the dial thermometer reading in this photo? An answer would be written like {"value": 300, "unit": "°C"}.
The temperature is {"value": -16, "unit": "°C"}
